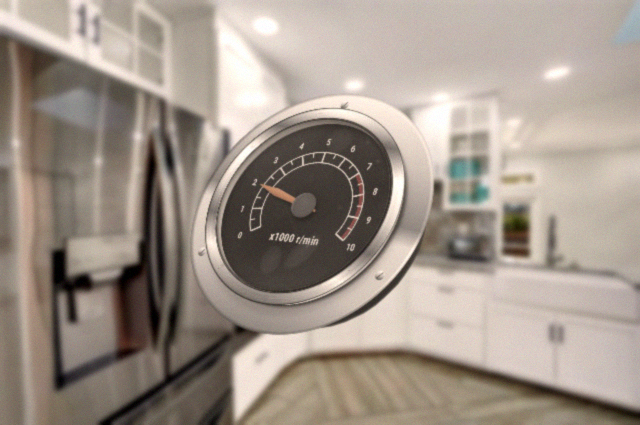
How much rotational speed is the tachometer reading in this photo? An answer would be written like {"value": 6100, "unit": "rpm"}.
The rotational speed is {"value": 2000, "unit": "rpm"}
